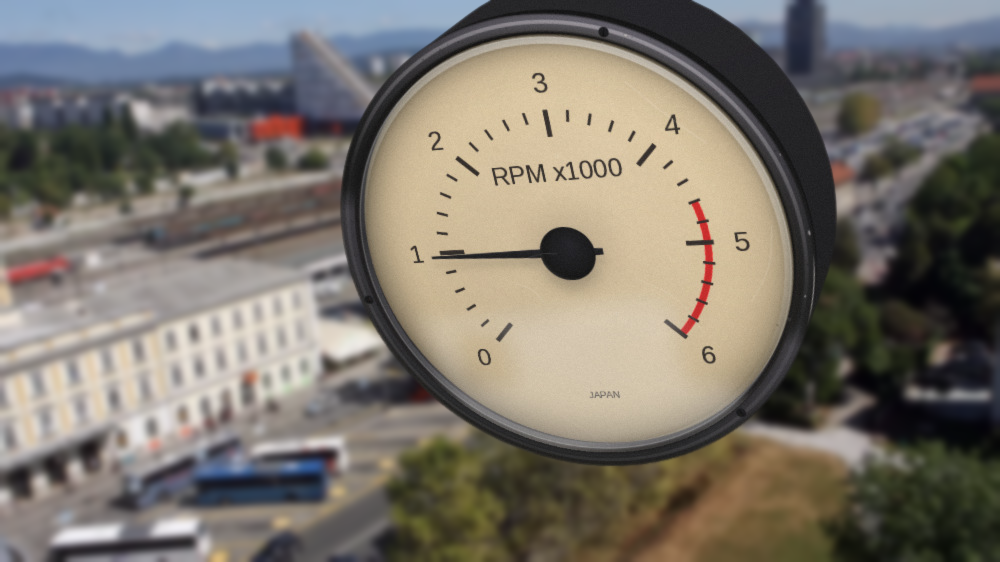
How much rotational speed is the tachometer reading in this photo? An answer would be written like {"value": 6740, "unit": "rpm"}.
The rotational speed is {"value": 1000, "unit": "rpm"}
